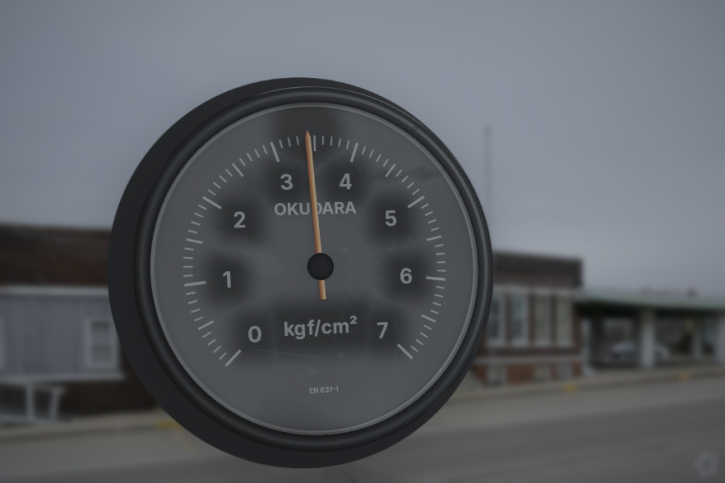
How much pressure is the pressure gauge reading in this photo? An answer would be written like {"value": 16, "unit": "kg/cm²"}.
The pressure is {"value": 3.4, "unit": "kg/cm²"}
